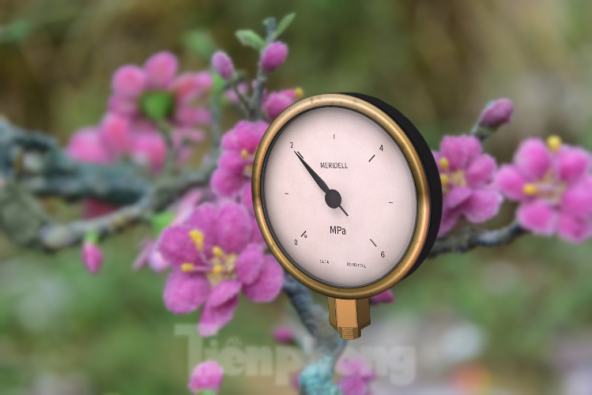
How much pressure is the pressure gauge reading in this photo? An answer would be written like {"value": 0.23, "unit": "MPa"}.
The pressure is {"value": 2, "unit": "MPa"}
